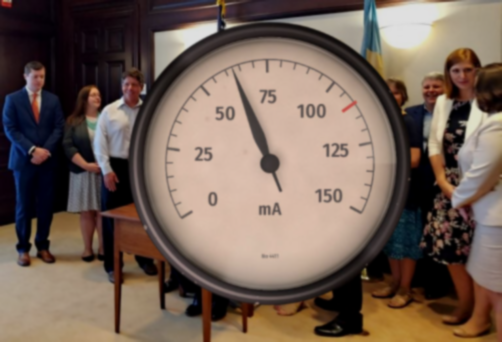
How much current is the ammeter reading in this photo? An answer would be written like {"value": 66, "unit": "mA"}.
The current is {"value": 62.5, "unit": "mA"}
